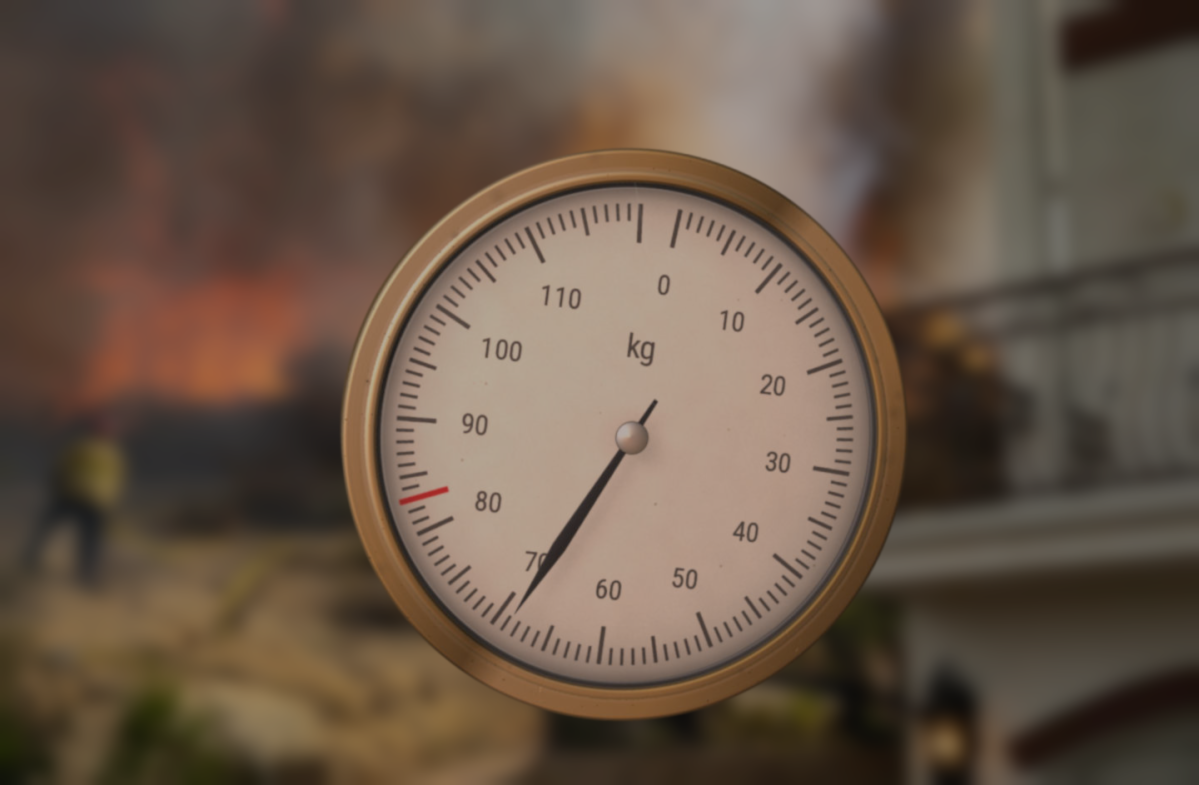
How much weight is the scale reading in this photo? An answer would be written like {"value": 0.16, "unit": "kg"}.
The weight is {"value": 69, "unit": "kg"}
